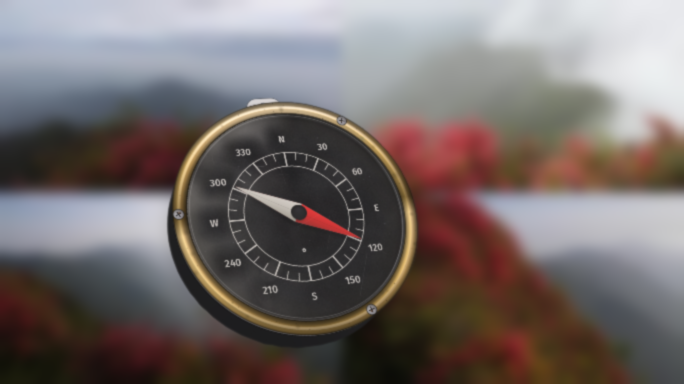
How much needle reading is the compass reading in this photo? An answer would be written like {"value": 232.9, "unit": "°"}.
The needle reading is {"value": 120, "unit": "°"}
